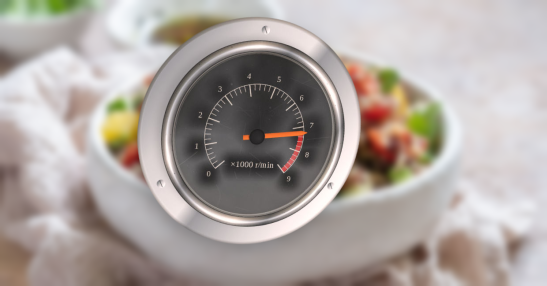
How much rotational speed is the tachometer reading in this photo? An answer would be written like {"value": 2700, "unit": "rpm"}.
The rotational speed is {"value": 7200, "unit": "rpm"}
